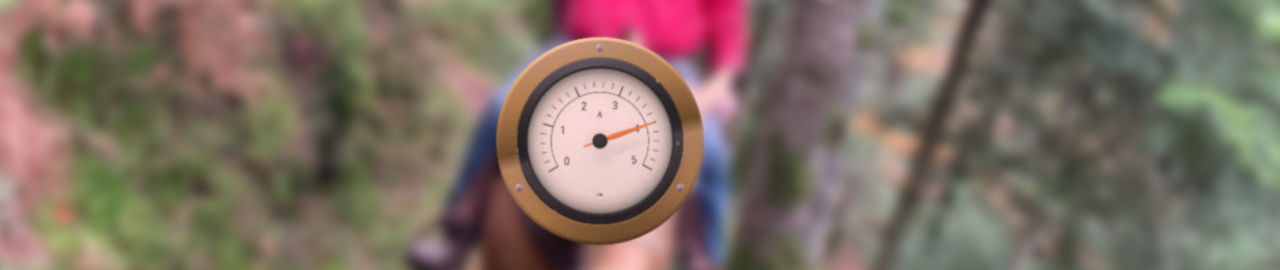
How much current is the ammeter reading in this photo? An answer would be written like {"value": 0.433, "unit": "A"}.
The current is {"value": 4, "unit": "A"}
